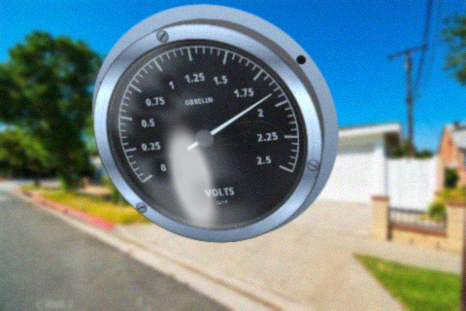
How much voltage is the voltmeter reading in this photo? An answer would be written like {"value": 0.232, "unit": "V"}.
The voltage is {"value": 1.9, "unit": "V"}
